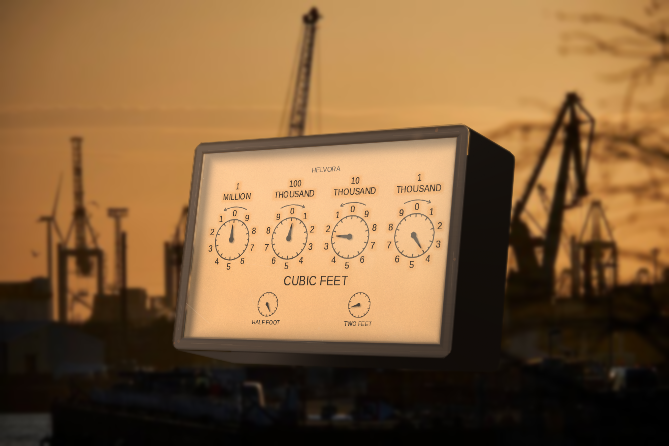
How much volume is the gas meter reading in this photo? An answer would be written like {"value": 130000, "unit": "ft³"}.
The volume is {"value": 2400, "unit": "ft³"}
